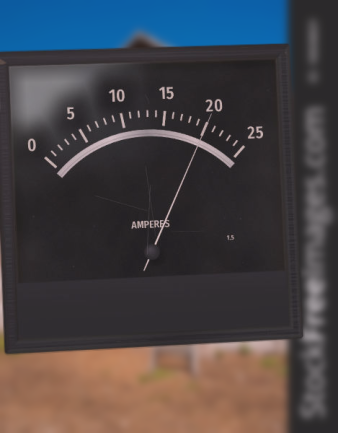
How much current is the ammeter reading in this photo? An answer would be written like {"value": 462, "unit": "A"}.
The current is {"value": 20, "unit": "A"}
